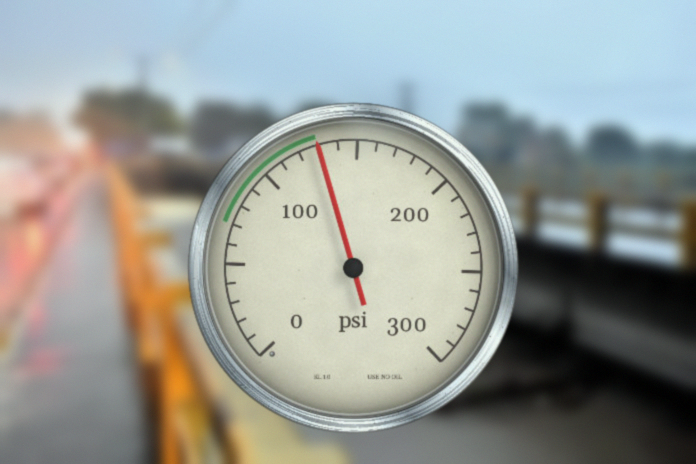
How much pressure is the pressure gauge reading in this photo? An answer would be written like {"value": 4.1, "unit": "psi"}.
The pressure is {"value": 130, "unit": "psi"}
